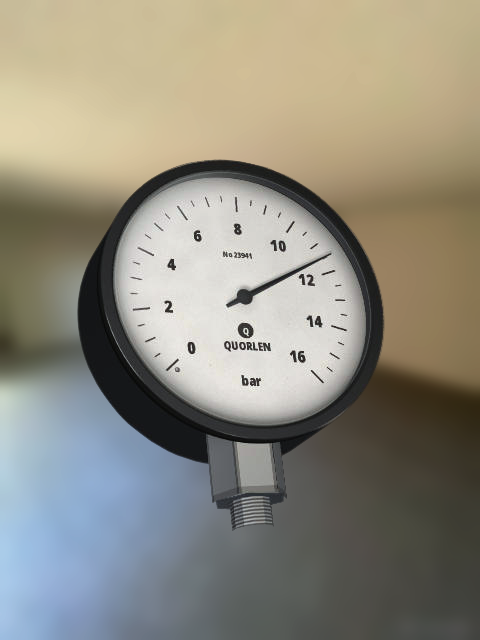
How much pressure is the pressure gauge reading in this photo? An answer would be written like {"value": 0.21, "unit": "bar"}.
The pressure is {"value": 11.5, "unit": "bar"}
